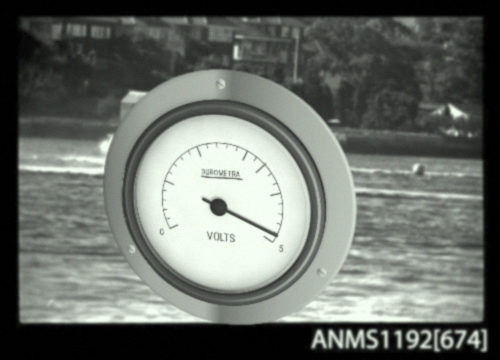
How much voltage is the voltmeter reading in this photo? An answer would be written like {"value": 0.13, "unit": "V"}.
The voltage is {"value": 4.8, "unit": "V"}
